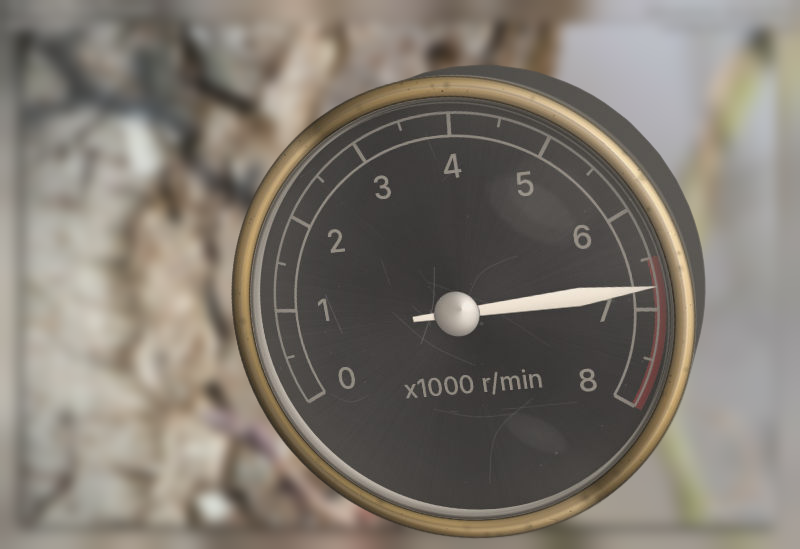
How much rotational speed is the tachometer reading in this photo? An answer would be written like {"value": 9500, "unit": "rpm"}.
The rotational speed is {"value": 6750, "unit": "rpm"}
